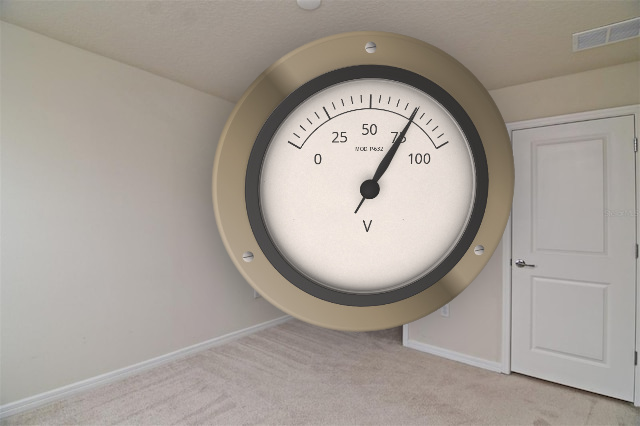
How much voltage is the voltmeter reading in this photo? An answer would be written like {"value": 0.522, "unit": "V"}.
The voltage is {"value": 75, "unit": "V"}
